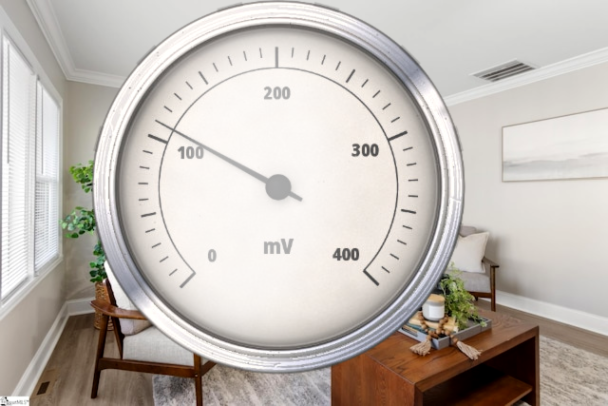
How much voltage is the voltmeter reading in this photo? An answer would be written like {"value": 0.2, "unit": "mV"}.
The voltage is {"value": 110, "unit": "mV"}
